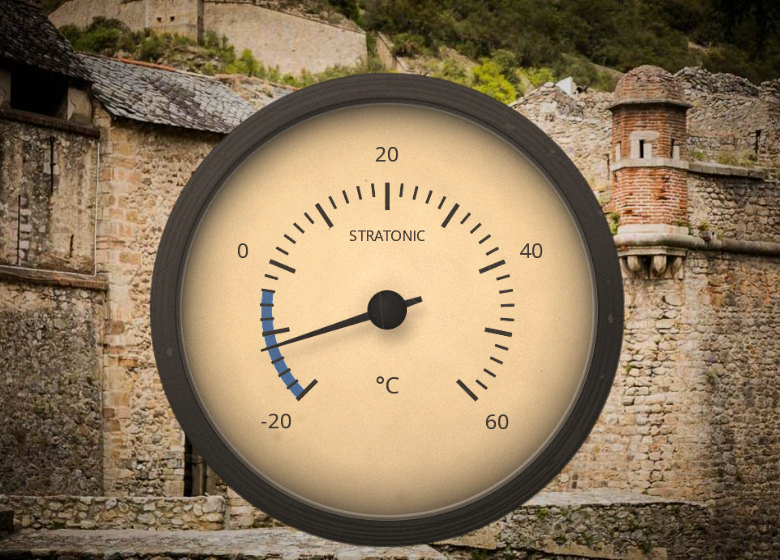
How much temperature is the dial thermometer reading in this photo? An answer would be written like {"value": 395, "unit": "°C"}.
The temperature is {"value": -12, "unit": "°C"}
